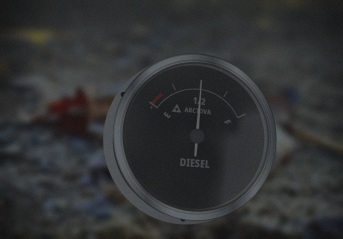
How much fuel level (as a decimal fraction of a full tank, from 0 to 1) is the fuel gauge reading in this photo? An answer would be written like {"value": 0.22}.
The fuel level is {"value": 0.5}
